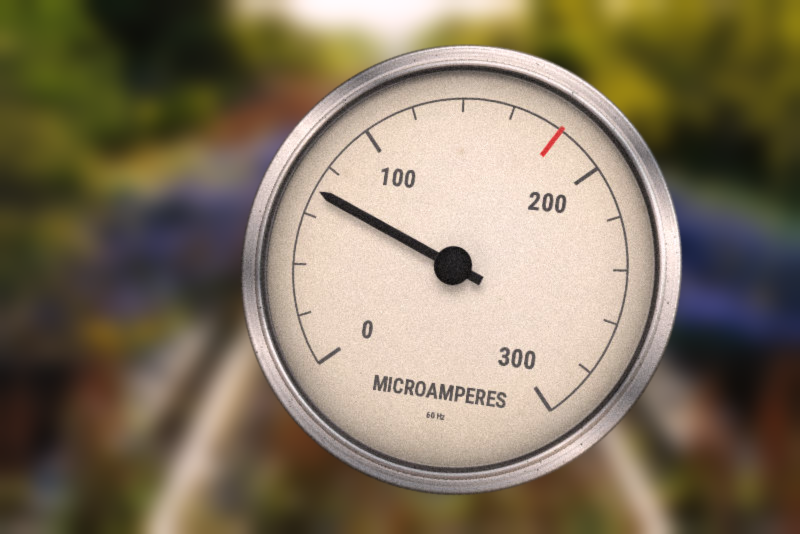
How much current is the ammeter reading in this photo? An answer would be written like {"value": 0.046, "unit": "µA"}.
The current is {"value": 70, "unit": "µA"}
